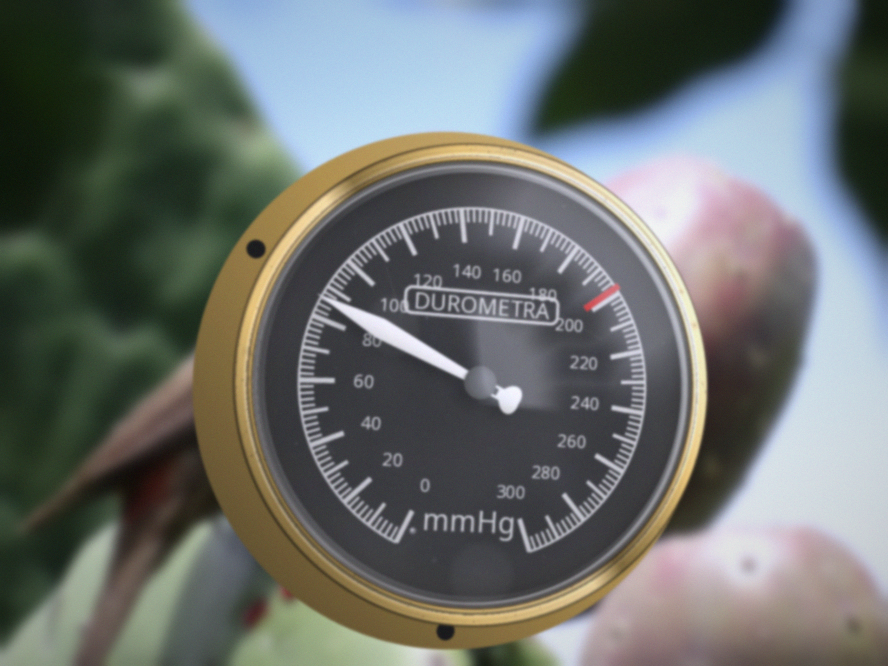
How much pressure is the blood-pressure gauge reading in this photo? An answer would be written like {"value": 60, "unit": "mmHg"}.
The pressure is {"value": 86, "unit": "mmHg"}
